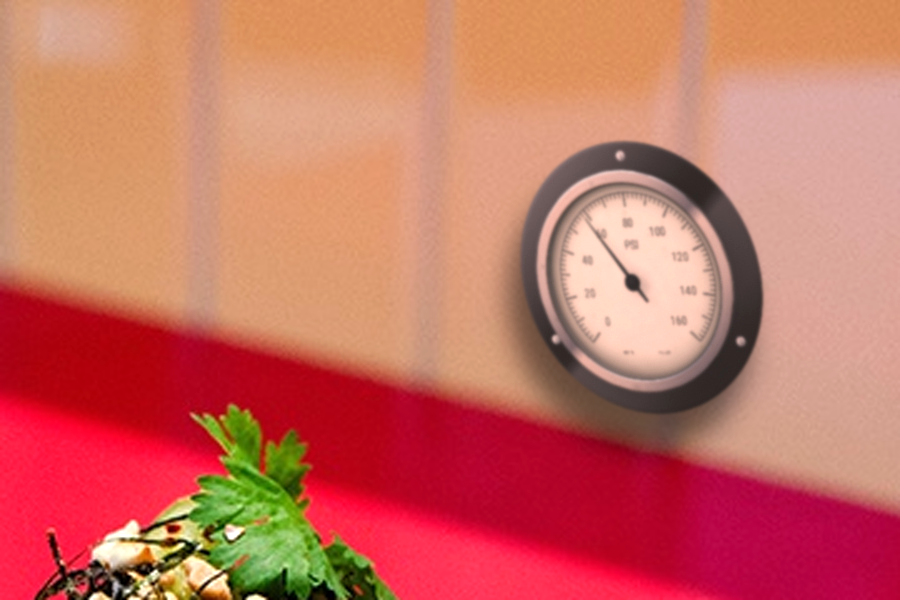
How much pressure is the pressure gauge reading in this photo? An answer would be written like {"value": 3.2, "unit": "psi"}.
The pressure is {"value": 60, "unit": "psi"}
